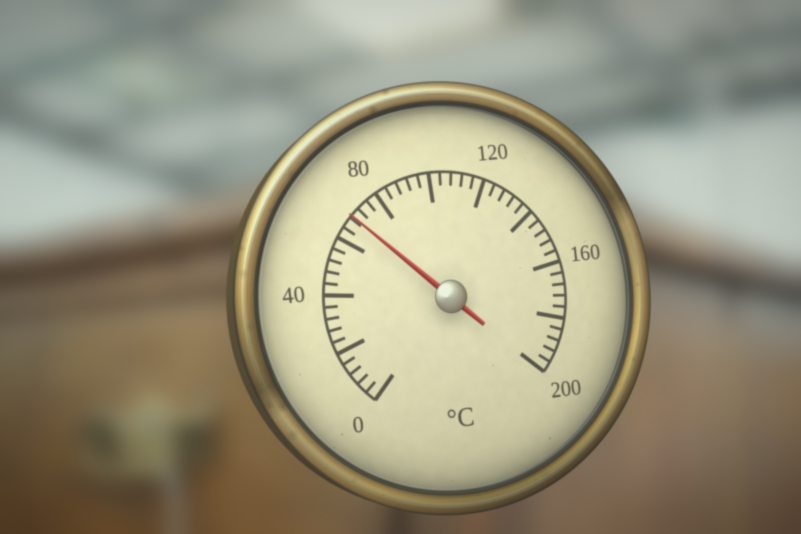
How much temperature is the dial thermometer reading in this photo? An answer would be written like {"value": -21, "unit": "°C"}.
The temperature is {"value": 68, "unit": "°C"}
